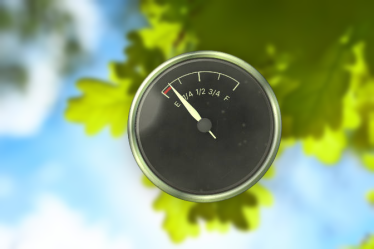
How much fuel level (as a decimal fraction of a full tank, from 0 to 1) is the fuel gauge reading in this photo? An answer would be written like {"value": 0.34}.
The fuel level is {"value": 0.125}
